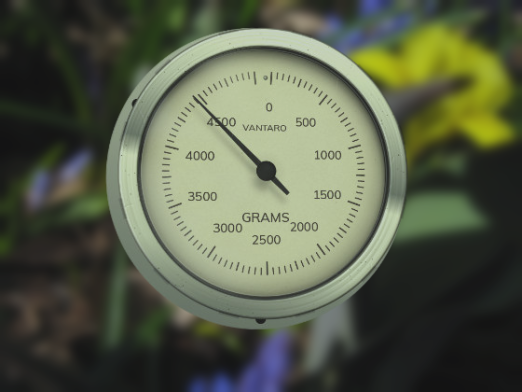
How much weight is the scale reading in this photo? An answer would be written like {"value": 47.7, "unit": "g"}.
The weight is {"value": 4450, "unit": "g"}
